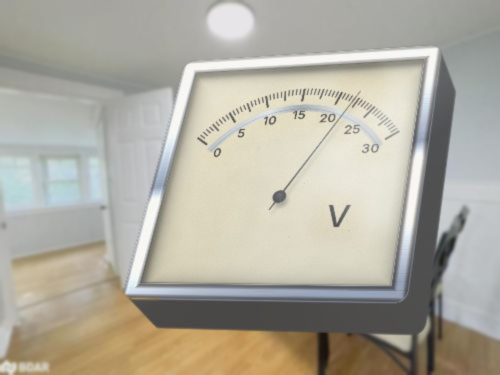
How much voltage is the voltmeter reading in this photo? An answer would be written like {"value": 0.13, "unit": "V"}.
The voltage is {"value": 22.5, "unit": "V"}
